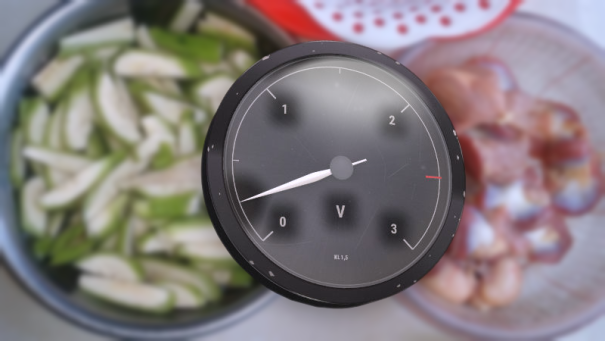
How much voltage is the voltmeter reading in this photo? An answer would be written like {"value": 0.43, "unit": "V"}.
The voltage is {"value": 0.25, "unit": "V"}
